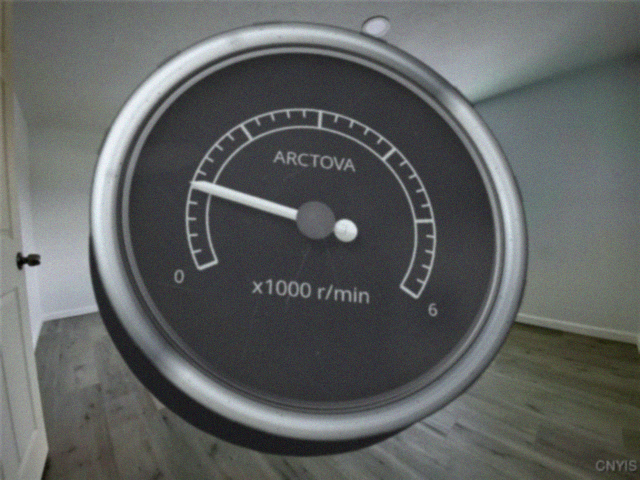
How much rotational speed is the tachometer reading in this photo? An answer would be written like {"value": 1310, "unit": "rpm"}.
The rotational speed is {"value": 1000, "unit": "rpm"}
